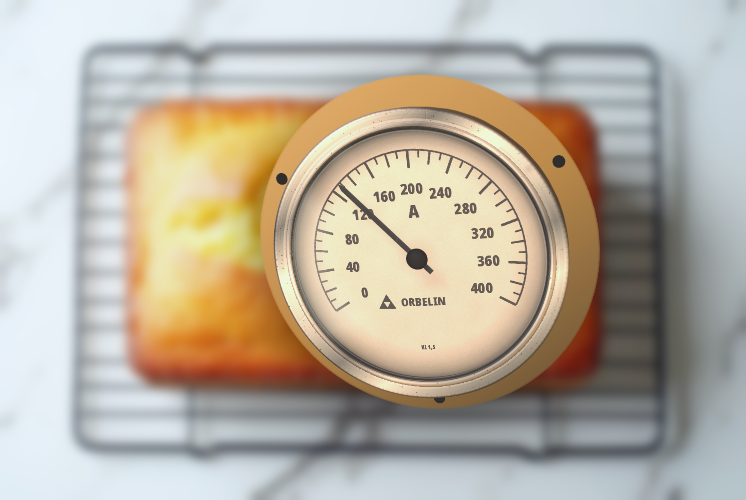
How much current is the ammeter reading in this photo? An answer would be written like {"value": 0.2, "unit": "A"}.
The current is {"value": 130, "unit": "A"}
